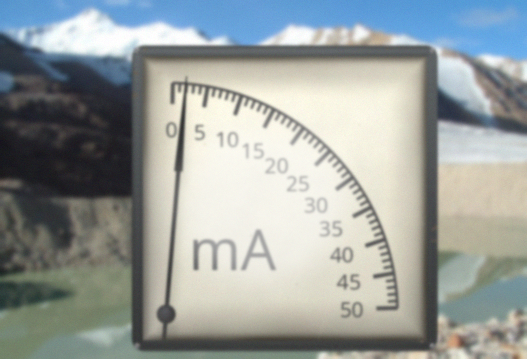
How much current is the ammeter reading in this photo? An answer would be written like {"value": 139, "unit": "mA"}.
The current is {"value": 2, "unit": "mA"}
